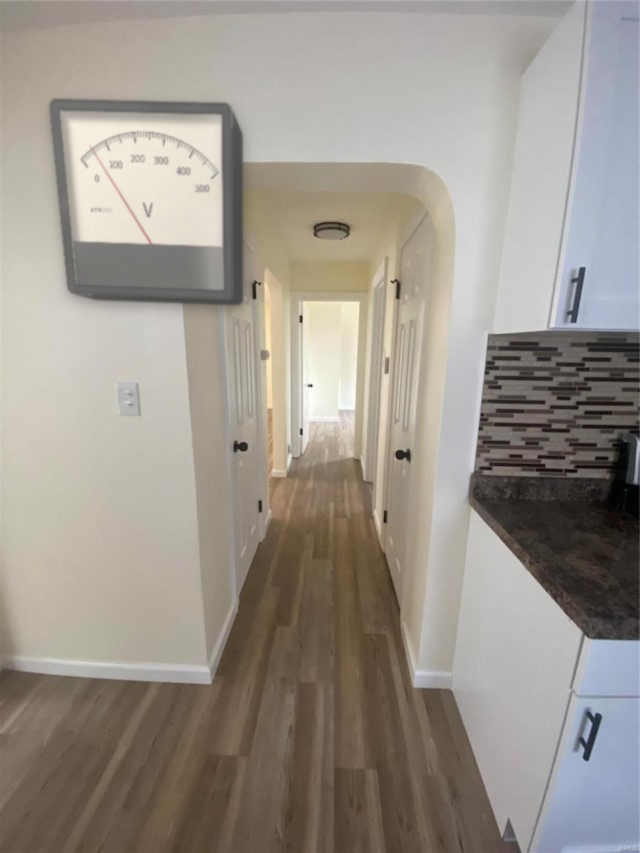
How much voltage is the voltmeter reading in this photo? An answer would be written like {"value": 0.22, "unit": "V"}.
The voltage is {"value": 50, "unit": "V"}
